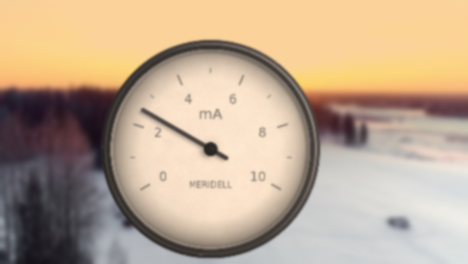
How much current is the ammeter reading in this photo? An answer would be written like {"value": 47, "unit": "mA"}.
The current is {"value": 2.5, "unit": "mA"}
